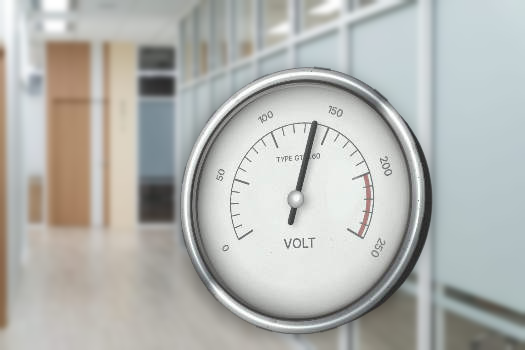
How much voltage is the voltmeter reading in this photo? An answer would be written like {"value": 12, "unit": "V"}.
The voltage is {"value": 140, "unit": "V"}
